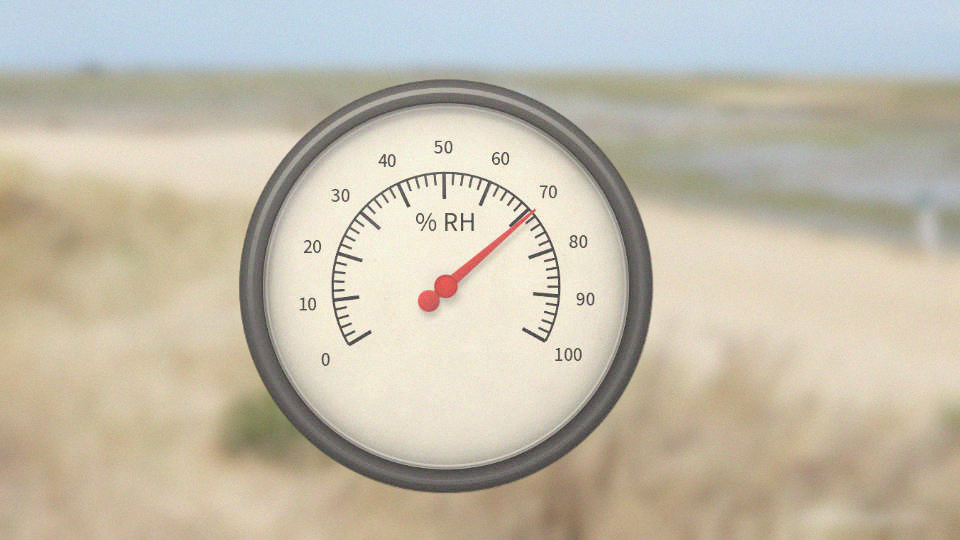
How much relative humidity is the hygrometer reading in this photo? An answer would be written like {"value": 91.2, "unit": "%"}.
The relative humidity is {"value": 71, "unit": "%"}
